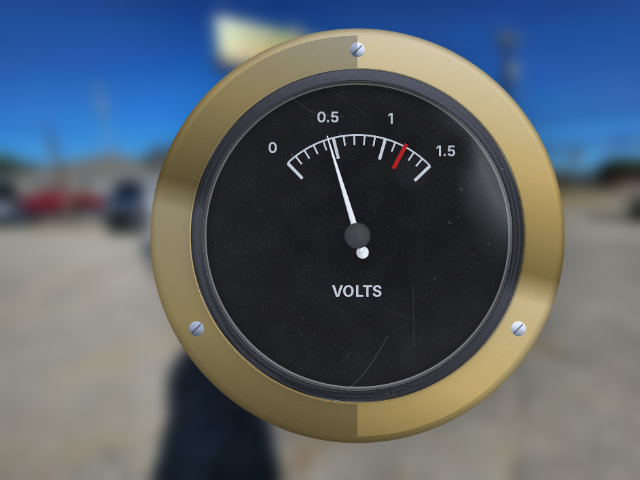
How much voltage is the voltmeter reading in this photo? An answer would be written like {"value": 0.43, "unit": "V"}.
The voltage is {"value": 0.45, "unit": "V"}
